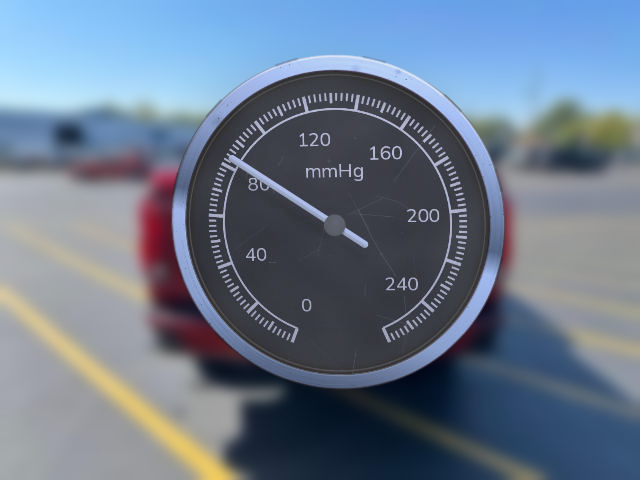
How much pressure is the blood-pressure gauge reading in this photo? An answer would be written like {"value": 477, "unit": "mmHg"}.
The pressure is {"value": 84, "unit": "mmHg"}
